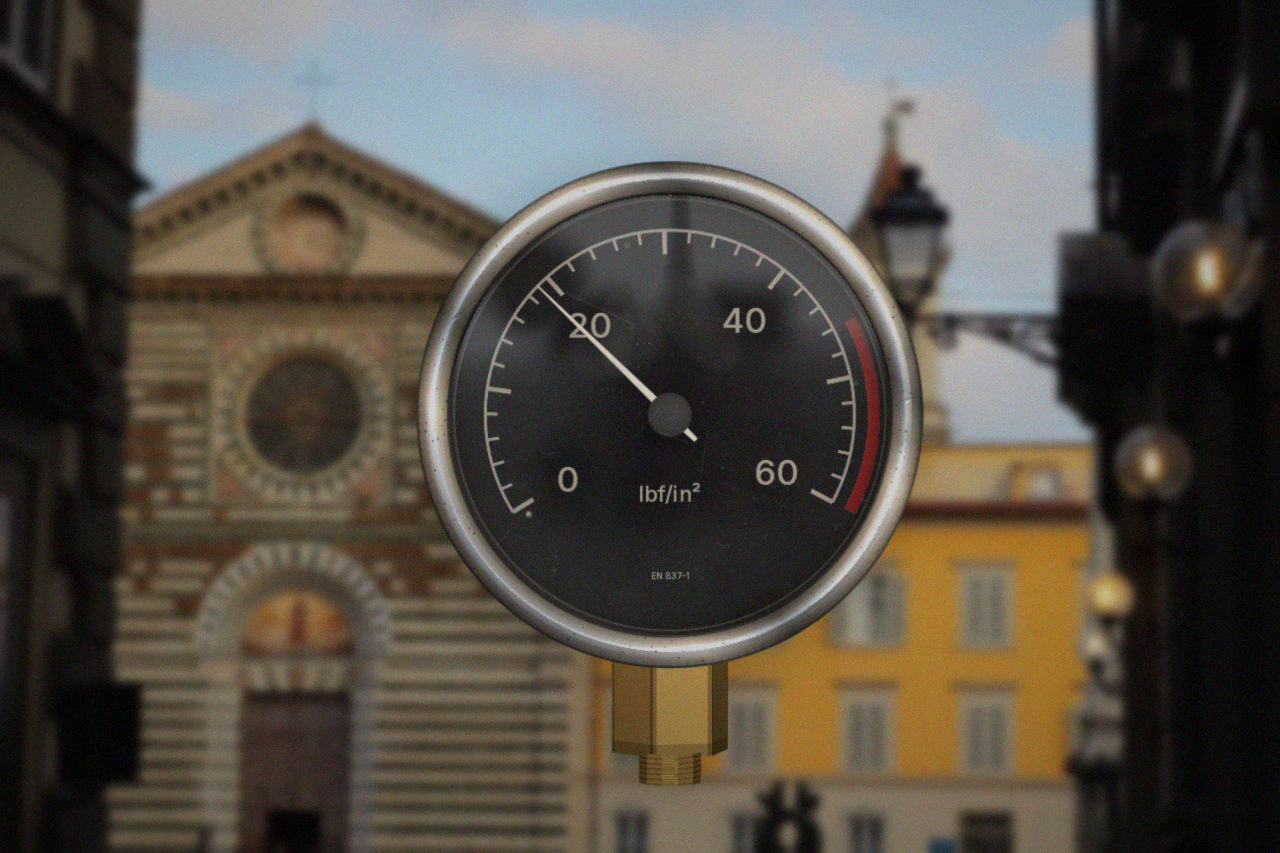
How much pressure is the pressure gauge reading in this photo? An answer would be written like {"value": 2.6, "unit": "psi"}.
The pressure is {"value": 19, "unit": "psi"}
